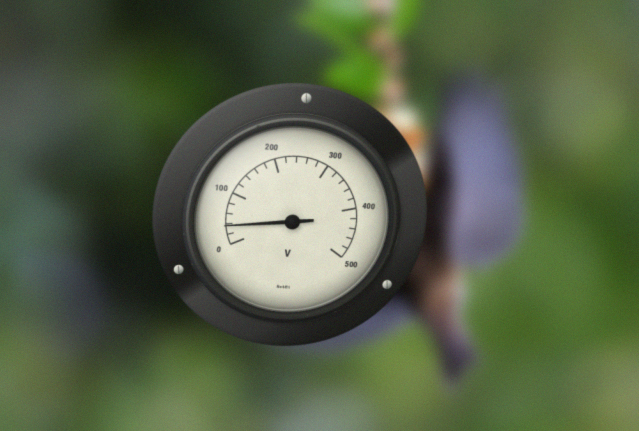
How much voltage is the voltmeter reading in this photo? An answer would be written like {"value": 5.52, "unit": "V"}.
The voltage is {"value": 40, "unit": "V"}
